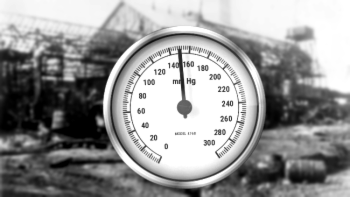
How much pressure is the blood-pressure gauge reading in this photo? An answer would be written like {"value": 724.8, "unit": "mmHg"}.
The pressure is {"value": 150, "unit": "mmHg"}
